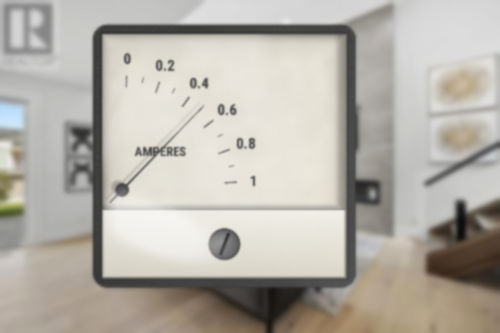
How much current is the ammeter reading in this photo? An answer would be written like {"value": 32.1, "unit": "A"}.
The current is {"value": 0.5, "unit": "A"}
